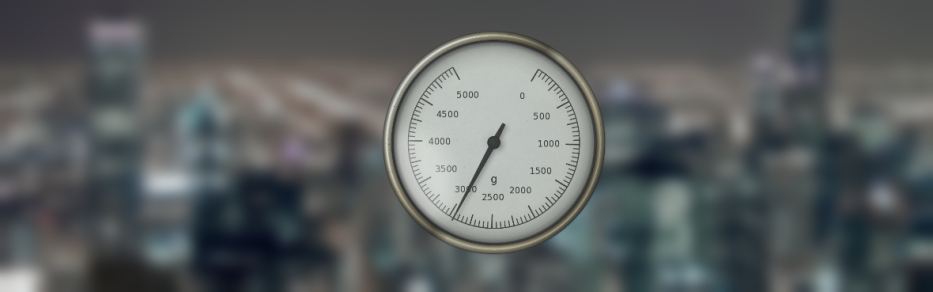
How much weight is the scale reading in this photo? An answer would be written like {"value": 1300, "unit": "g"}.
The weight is {"value": 2950, "unit": "g"}
